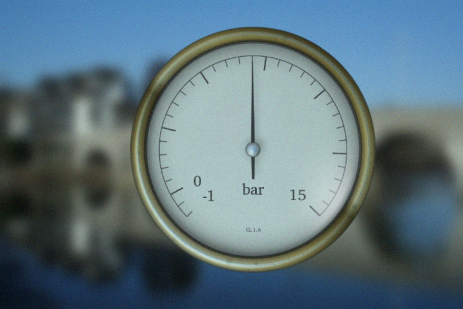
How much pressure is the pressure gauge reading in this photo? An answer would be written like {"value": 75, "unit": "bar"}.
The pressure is {"value": 7, "unit": "bar"}
